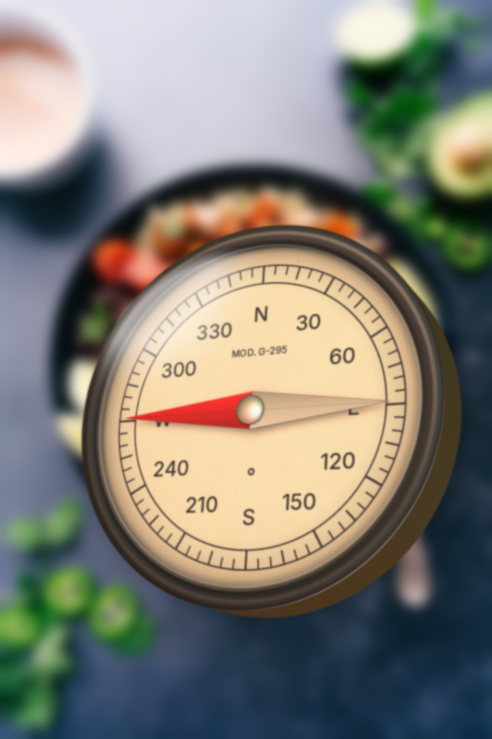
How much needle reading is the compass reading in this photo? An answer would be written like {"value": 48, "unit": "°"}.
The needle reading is {"value": 270, "unit": "°"}
